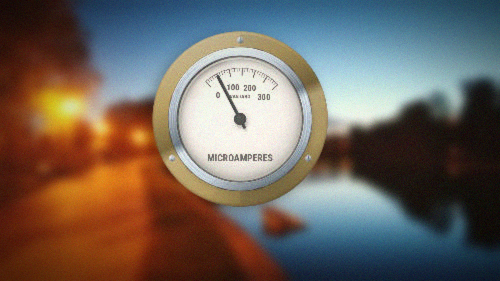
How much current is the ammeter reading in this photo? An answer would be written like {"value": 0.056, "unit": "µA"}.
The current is {"value": 50, "unit": "µA"}
